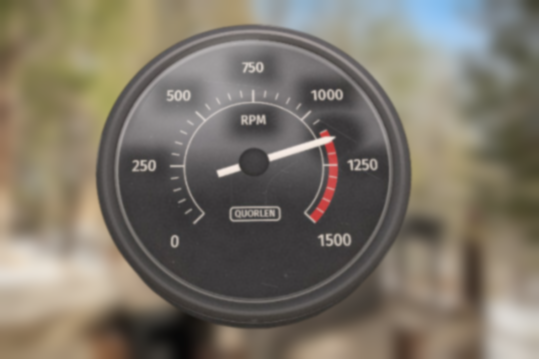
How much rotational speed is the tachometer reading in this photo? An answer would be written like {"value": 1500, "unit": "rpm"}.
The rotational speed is {"value": 1150, "unit": "rpm"}
